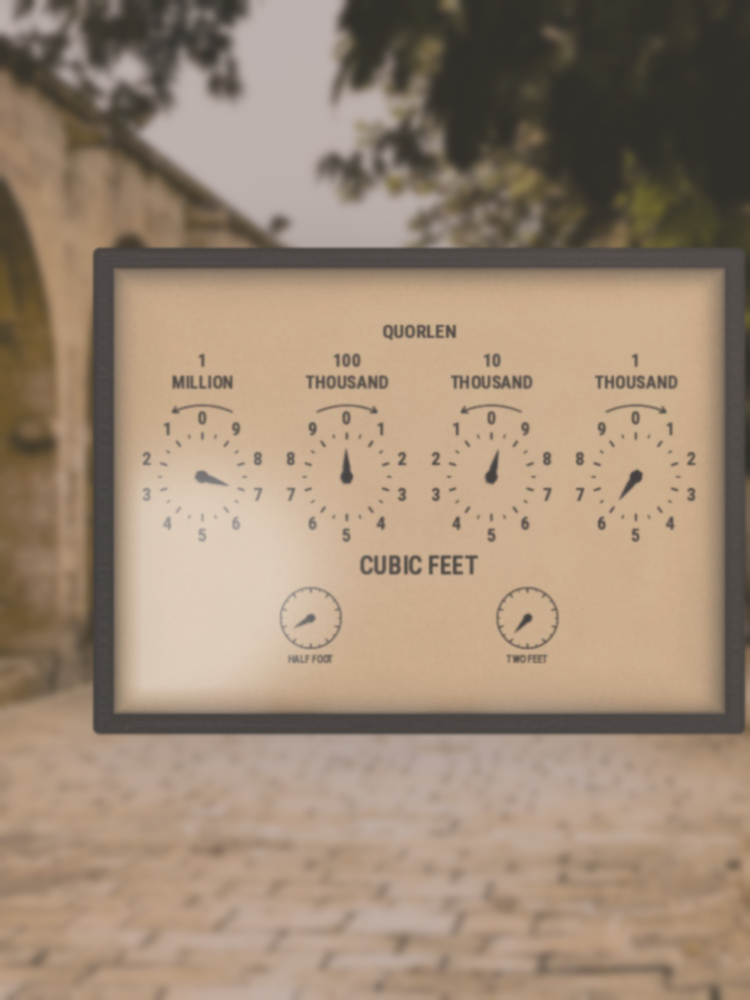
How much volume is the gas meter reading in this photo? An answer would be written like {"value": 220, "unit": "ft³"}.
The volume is {"value": 699600, "unit": "ft³"}
